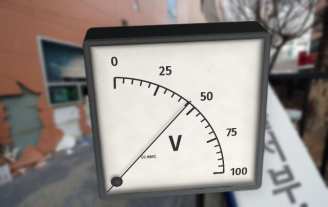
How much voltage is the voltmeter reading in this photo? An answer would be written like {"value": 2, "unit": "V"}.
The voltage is {"value": 45, "unit": "V"}
